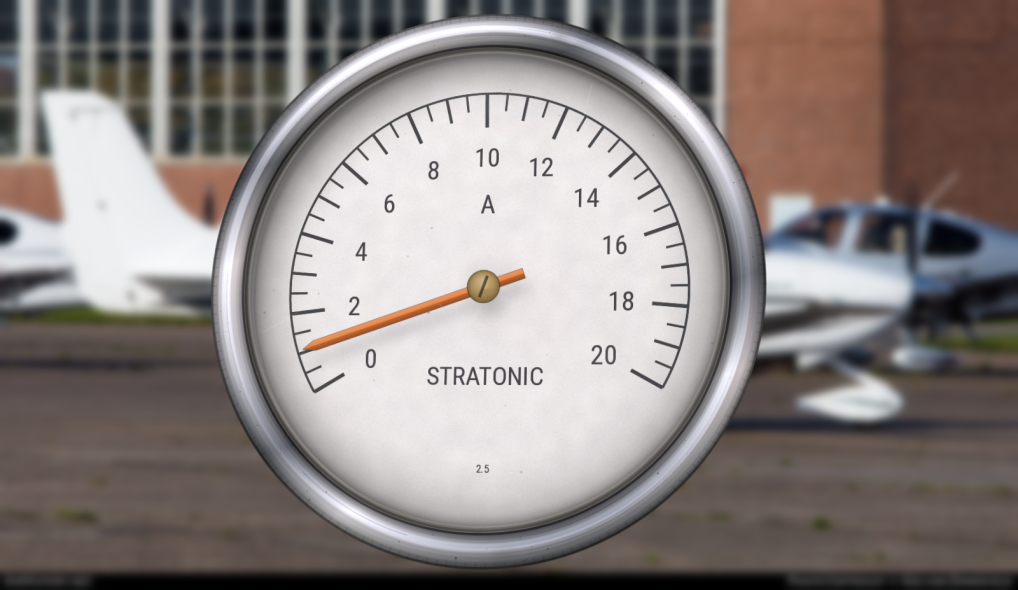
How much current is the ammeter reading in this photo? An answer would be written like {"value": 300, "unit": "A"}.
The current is {"value": 1, "unit": "A"}
